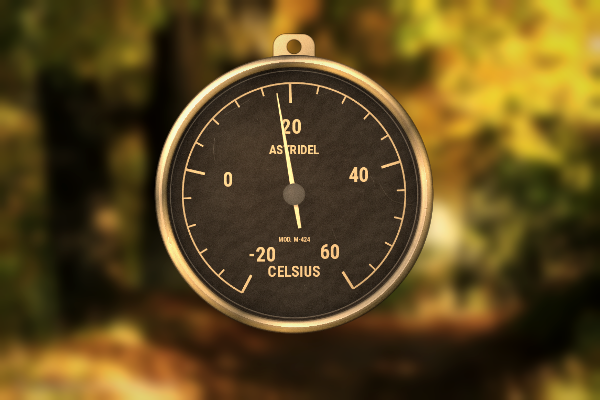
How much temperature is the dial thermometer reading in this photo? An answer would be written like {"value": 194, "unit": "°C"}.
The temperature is {"value": 18, "unit": "°C"}
